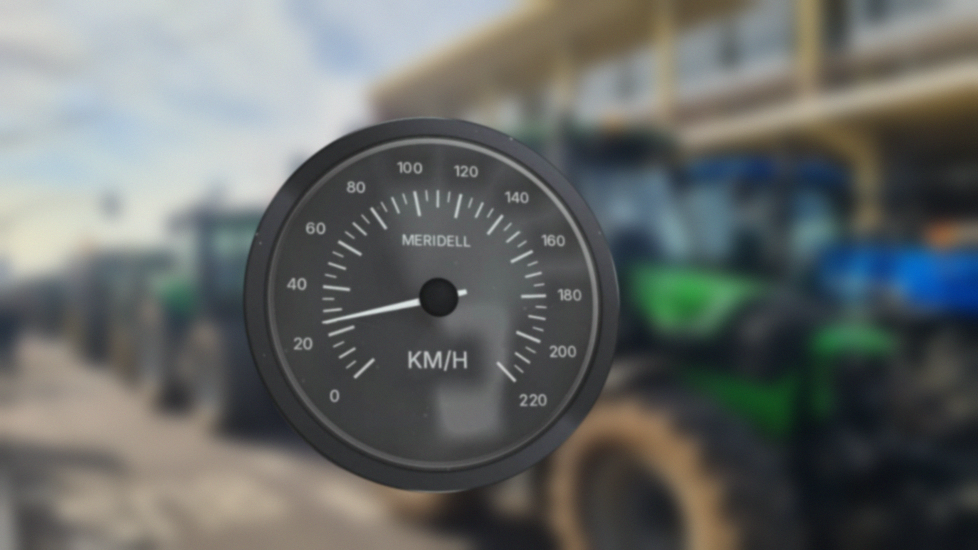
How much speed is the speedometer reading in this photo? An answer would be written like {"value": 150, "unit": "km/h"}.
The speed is {"value": 25, "unit": "km/h"}
